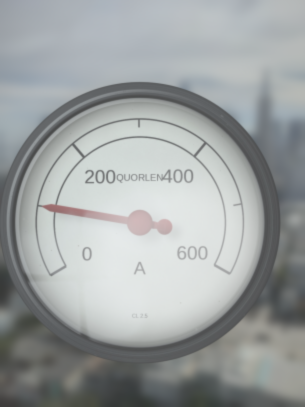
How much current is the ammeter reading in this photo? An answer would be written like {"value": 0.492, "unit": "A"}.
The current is {"value": 100, "unit": "A"}
